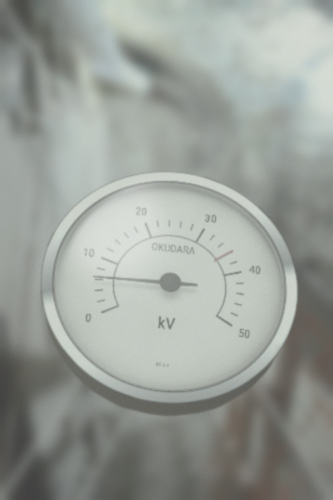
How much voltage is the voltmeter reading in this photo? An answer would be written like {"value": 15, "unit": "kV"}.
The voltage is {"value": 6, "unit": "kV"}
